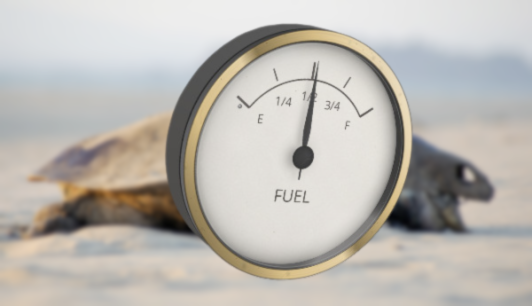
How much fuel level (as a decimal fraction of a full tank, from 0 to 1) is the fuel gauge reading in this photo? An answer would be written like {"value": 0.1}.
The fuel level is {"value": 0.5}
